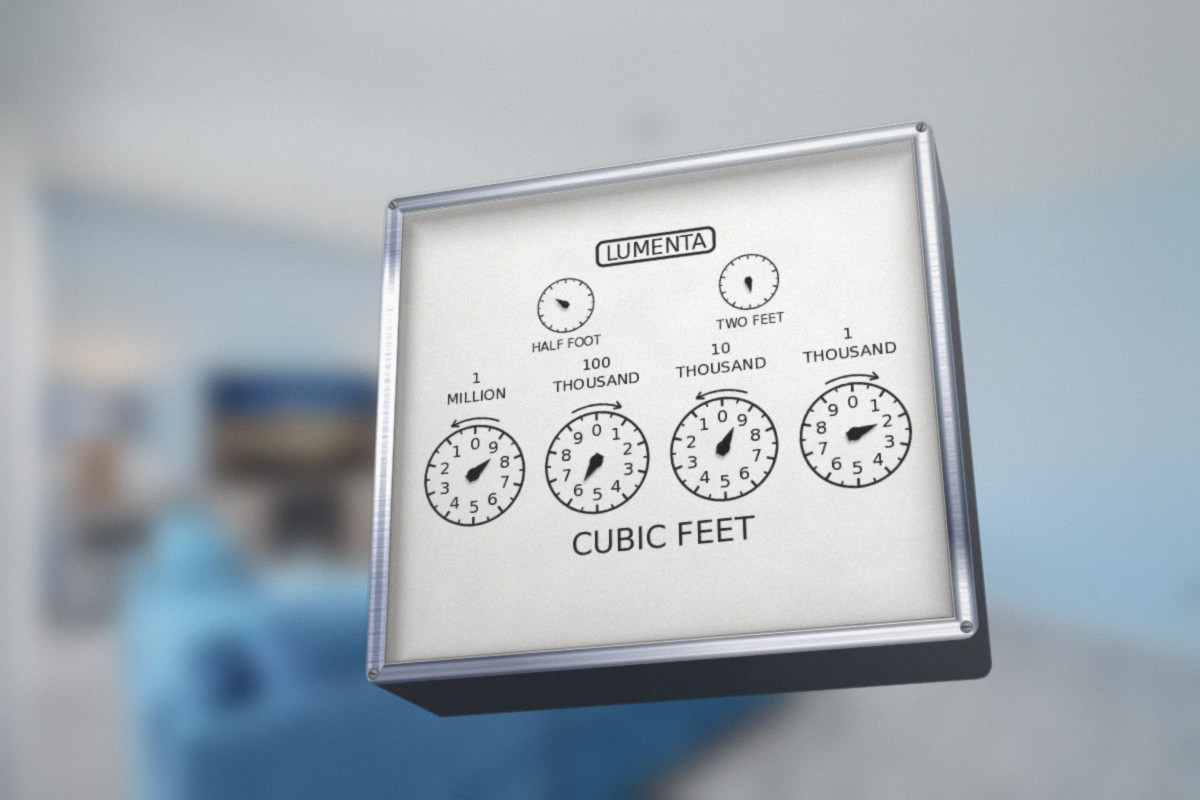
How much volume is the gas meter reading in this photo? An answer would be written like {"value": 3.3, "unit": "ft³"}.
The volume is {"value": 859200, "unit": "ft³"}
